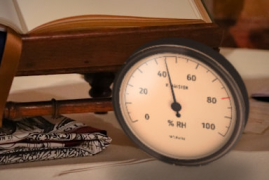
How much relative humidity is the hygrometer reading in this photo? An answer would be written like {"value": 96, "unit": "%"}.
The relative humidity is {"value": 45, "unit": "%"}
